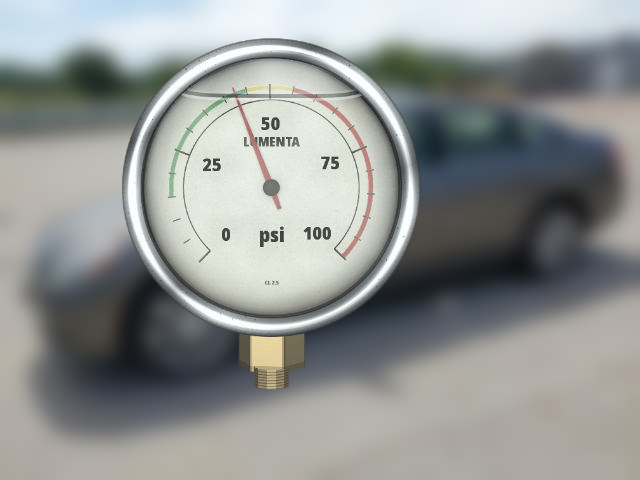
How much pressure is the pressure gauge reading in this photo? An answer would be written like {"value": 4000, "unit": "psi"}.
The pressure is {"value": 42.5, "unit": "psi"}
